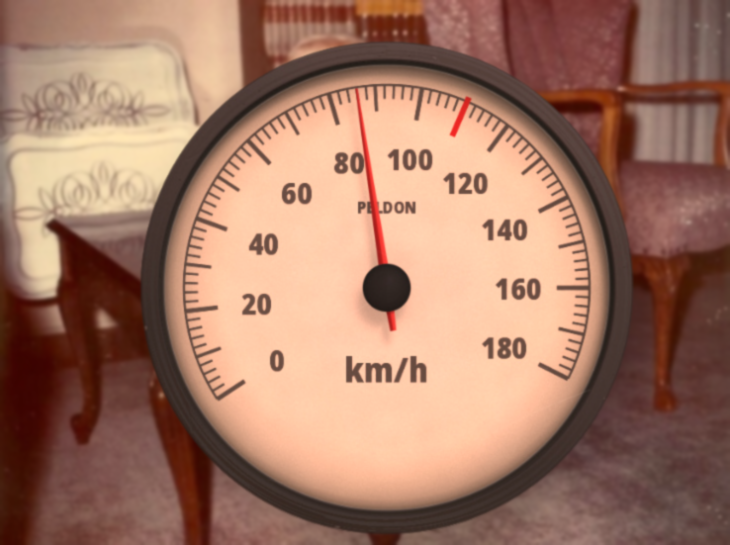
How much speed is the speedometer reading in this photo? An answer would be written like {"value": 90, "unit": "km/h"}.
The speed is {"value": 86, "unit": "km/h"}
